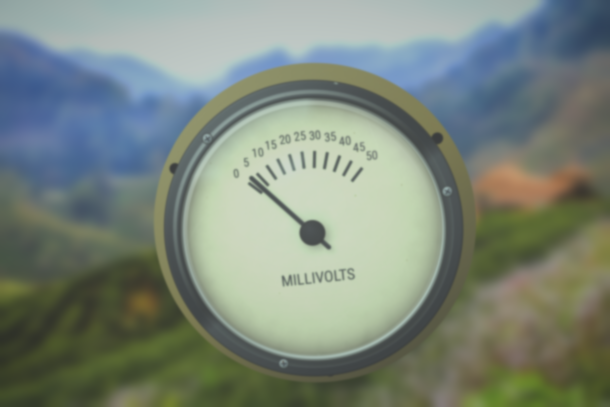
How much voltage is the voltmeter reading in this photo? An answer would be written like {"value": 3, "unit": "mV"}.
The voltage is {"value": 2.5, "unit": "mV"}
